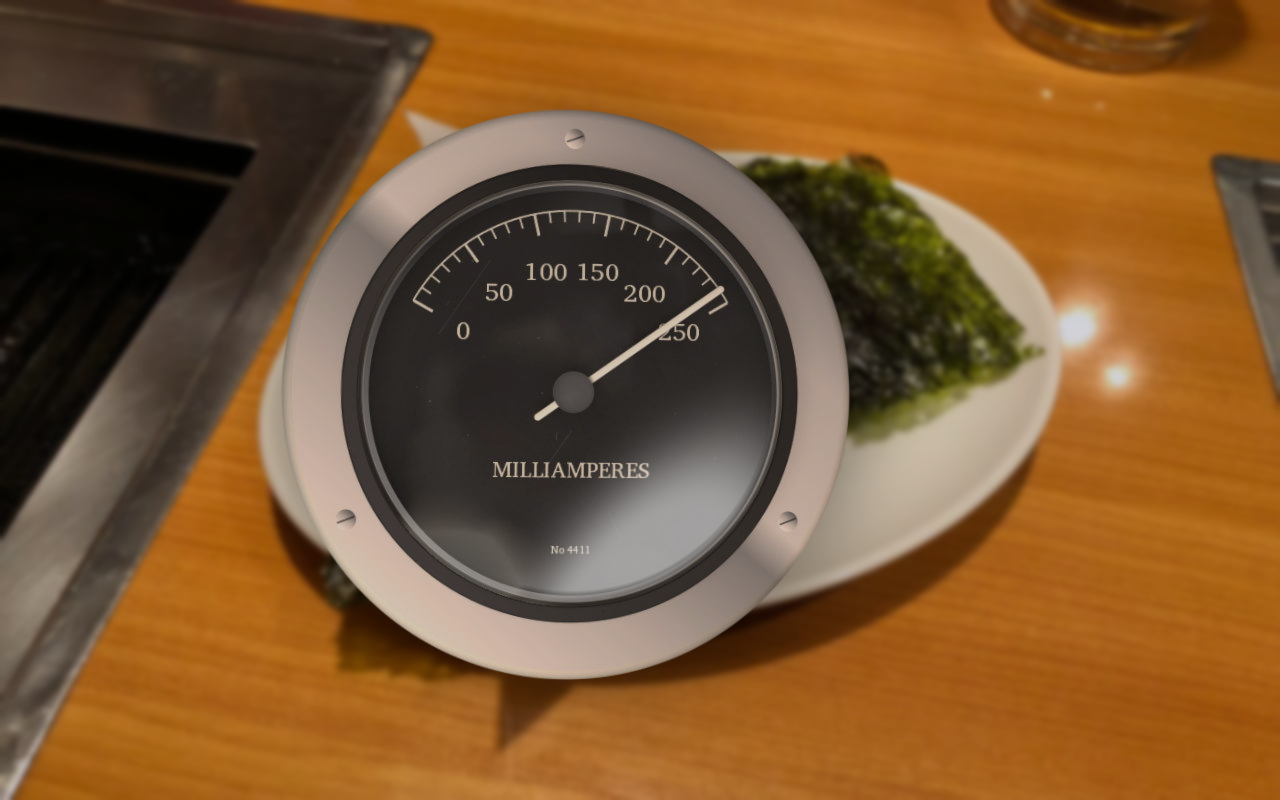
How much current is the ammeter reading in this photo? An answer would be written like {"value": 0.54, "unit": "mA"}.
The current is {"value": 240, "unit": "mA"}
